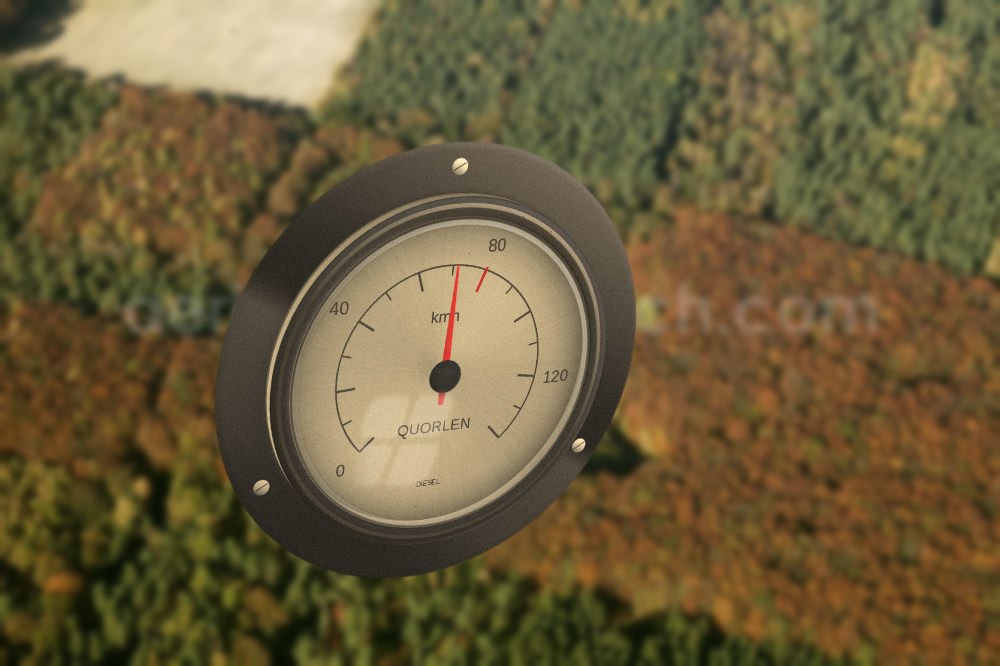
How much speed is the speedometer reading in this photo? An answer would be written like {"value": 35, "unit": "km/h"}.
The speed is {"value": 70, "unit": "km/h"}
